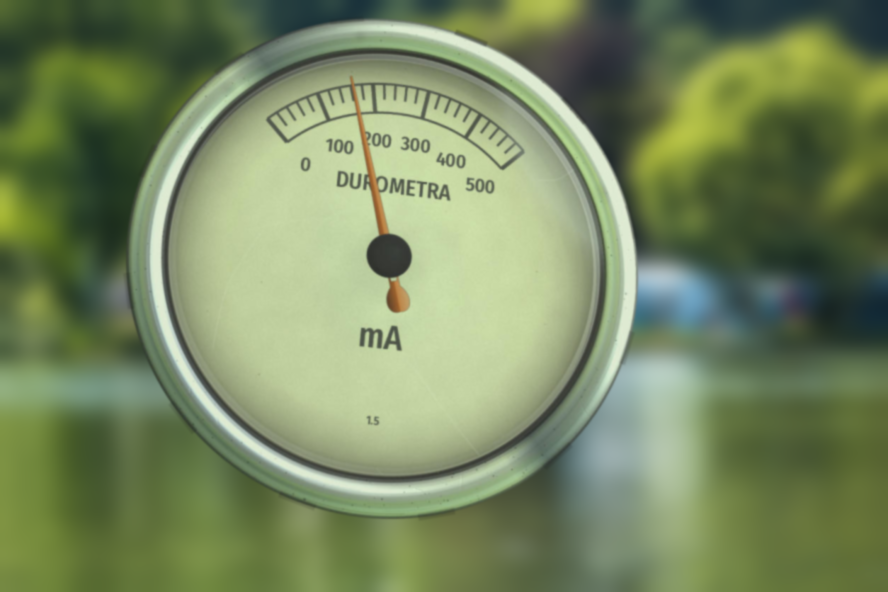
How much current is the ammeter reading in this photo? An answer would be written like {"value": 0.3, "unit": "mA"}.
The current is {"value": 160, "unit": "mA"}
